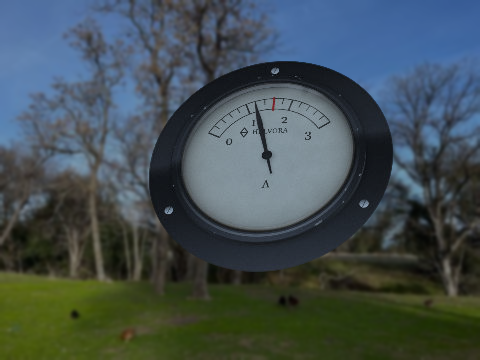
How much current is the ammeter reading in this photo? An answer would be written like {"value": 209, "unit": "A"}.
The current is {"value": 1.2, "unit": "A"}
